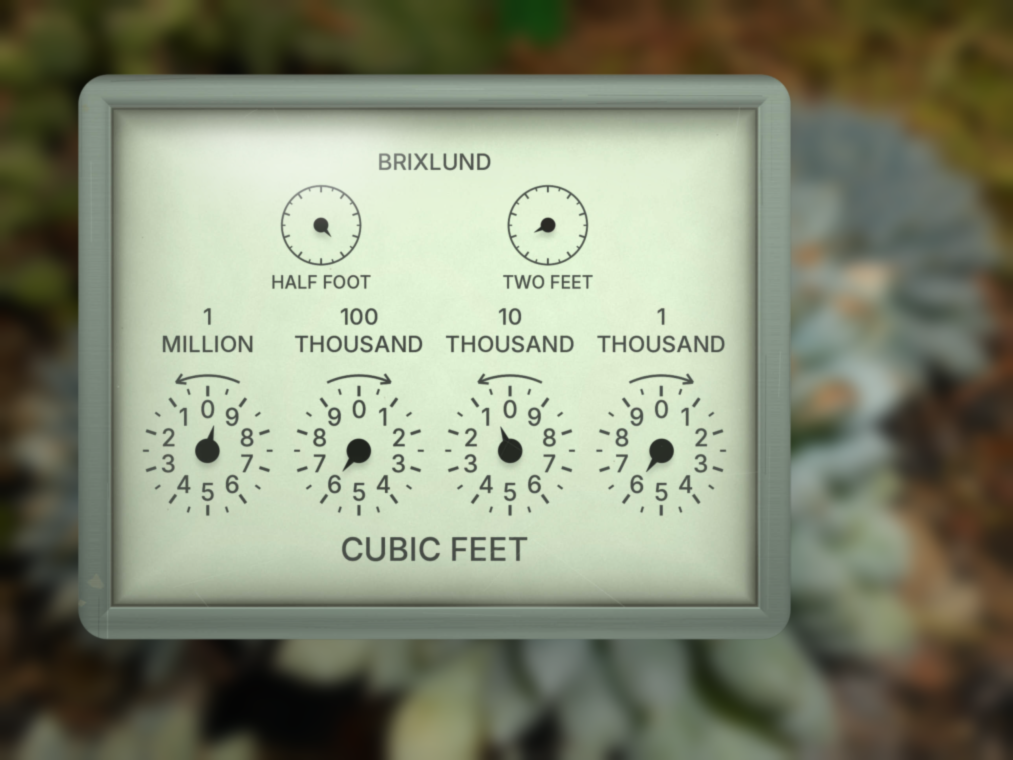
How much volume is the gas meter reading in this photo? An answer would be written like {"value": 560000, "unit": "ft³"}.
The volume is {"value": 960600, "unit": "ft³"}
